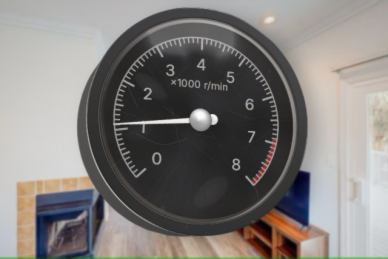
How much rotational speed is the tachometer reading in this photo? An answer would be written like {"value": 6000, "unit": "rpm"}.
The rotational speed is {"value": 1100, "unit": "rpm"}
